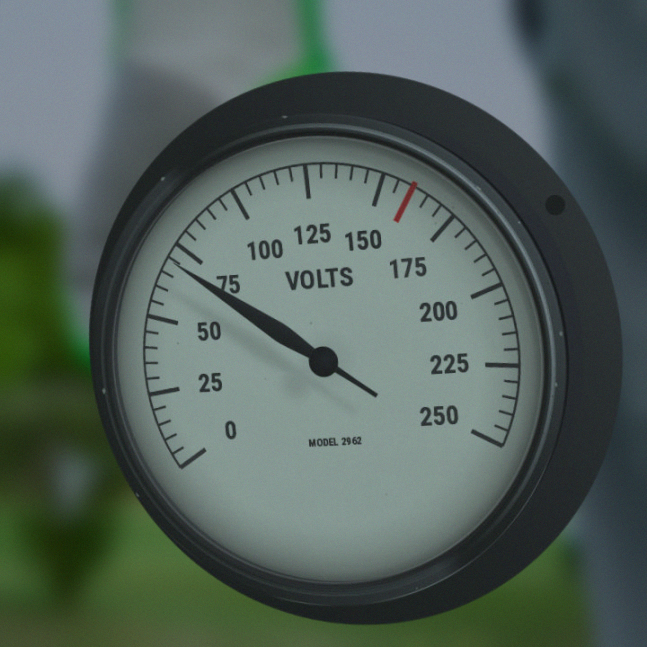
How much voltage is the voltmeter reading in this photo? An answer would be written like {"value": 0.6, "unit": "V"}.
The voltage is {"value": 70, "unit": "V"}
